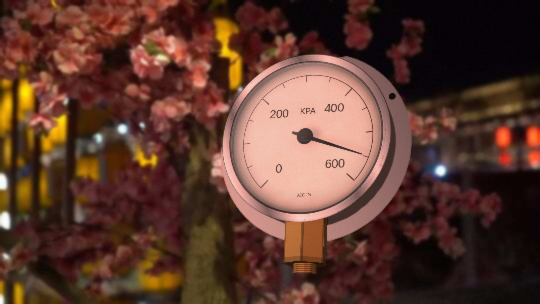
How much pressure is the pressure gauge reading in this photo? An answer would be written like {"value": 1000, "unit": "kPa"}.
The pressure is {"value": 550, "unit": "kPa"}
